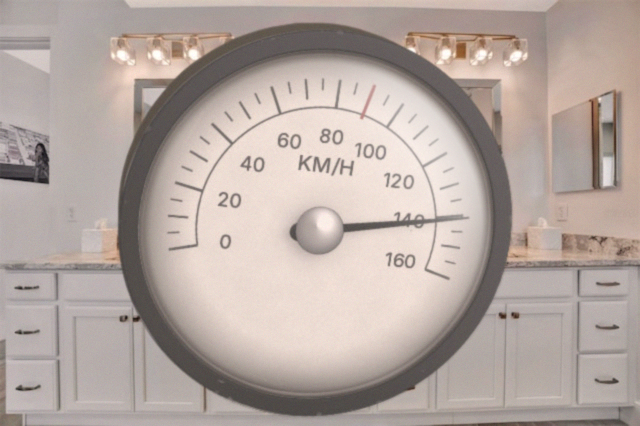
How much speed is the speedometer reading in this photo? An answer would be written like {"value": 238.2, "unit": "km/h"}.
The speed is {"value": 140, "unit": "km/h"}
